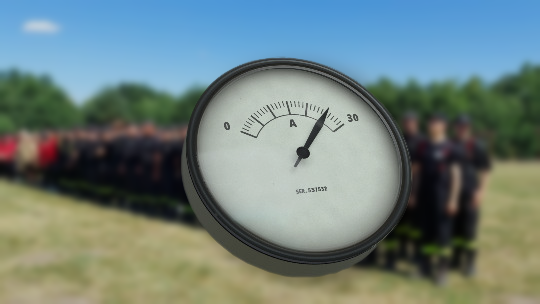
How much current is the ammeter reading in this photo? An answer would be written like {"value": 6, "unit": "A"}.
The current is {"value": 25, "unit": "A"}
